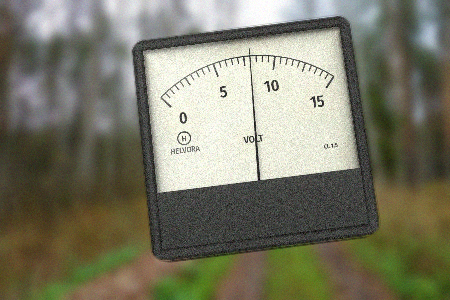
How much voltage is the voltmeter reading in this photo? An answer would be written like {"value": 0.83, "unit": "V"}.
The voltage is {"value": 8, "unit": "V"}
